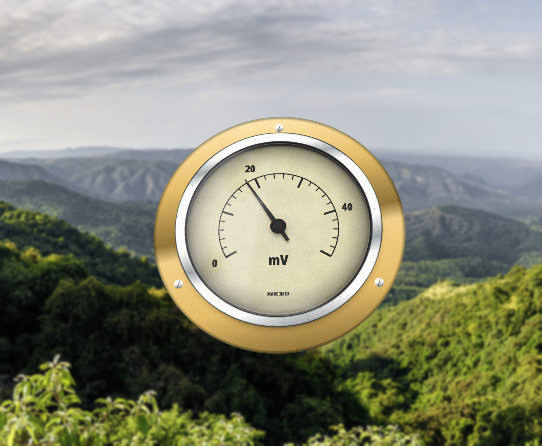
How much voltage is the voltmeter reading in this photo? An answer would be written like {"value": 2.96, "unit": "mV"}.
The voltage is {"value": 18, "unit": "mV"}
